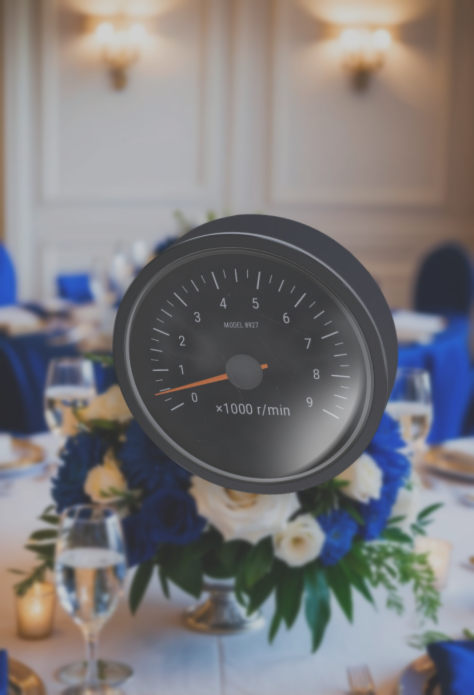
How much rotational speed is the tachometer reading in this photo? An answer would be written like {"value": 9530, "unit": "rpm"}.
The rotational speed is {"value": 500, "unit": "rpm"}
